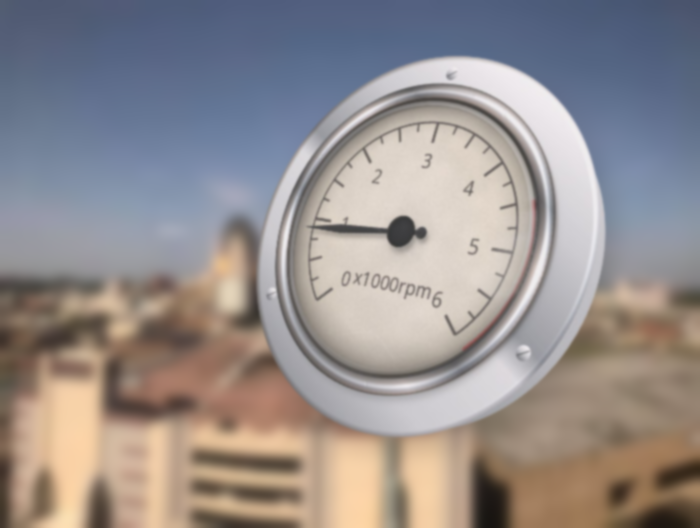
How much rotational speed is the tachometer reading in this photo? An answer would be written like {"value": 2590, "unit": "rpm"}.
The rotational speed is {"value": 875, "unit": "rpm"}
